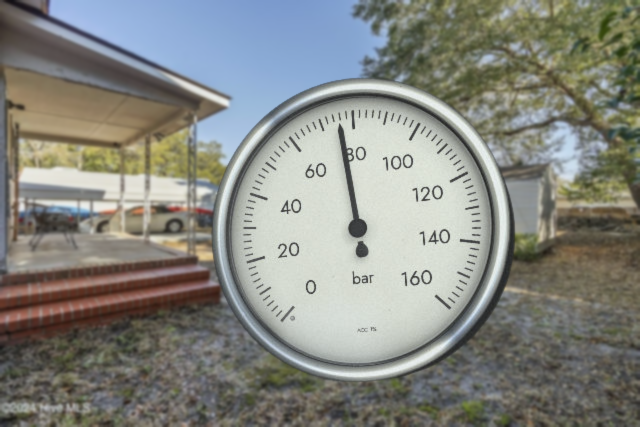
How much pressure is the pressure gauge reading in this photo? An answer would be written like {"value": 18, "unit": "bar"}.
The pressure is {"value": 76, "unit": "bar"}
